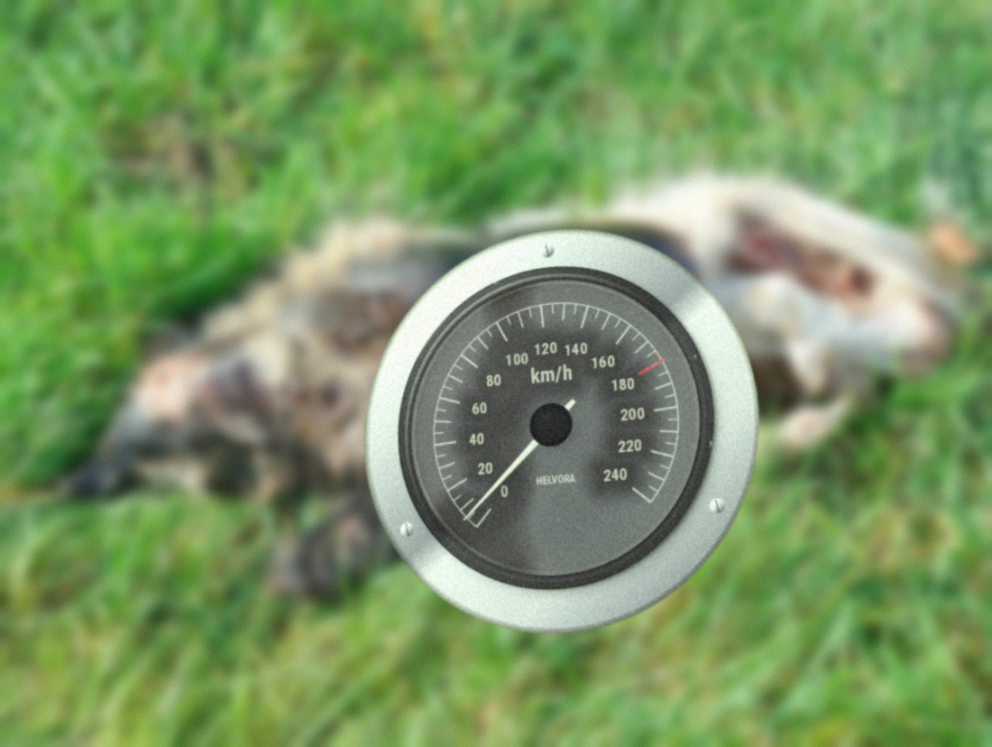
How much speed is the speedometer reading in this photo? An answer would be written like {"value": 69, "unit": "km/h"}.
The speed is {"value": 5, "unit": "km/h"}
